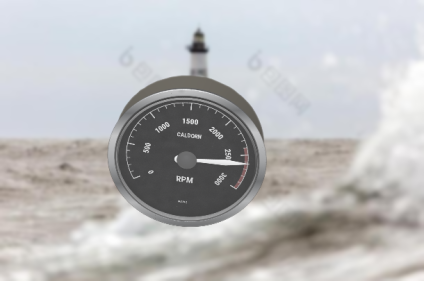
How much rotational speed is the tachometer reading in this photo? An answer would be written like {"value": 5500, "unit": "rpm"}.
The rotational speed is {"value": 2600, "unit": "rpm"}
